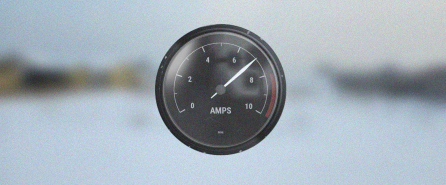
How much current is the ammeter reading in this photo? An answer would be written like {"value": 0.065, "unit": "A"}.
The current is {"value": 7, "unit": "A"}
